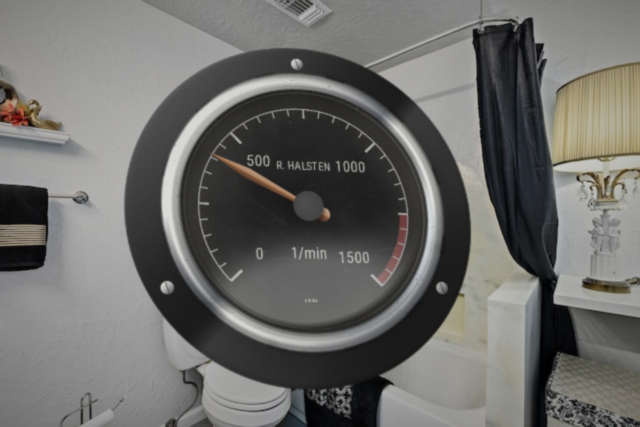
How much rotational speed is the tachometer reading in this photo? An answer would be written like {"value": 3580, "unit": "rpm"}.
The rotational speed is {"value": 400, "unit": "rpm"}
